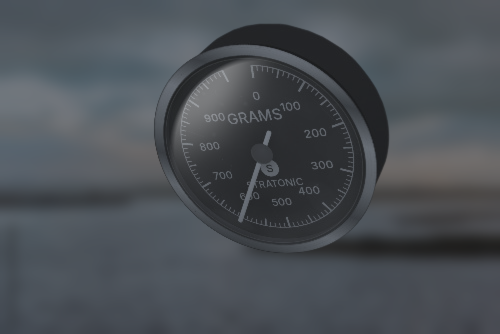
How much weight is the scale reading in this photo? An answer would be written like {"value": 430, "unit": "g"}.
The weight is {"value": 600, "unit": "g"}
